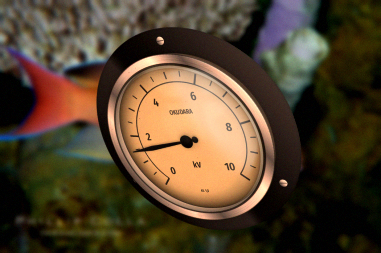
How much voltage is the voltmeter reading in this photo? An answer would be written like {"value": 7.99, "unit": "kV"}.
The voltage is {"value": 1.5, "unit": "kV"}
